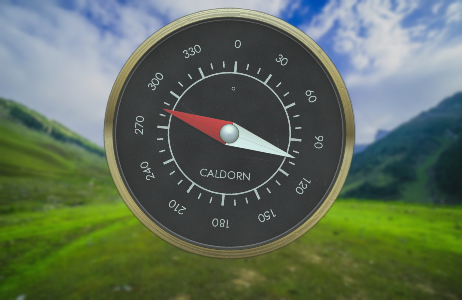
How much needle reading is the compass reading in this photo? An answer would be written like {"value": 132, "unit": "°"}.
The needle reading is {"value": 285, "unit": "°"}
